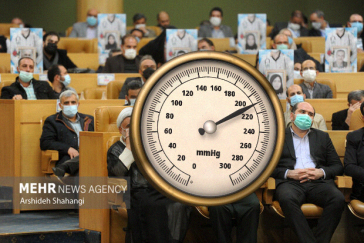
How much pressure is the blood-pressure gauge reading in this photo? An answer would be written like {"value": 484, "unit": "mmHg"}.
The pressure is {"value": 210, "unit": "mmHg"}
